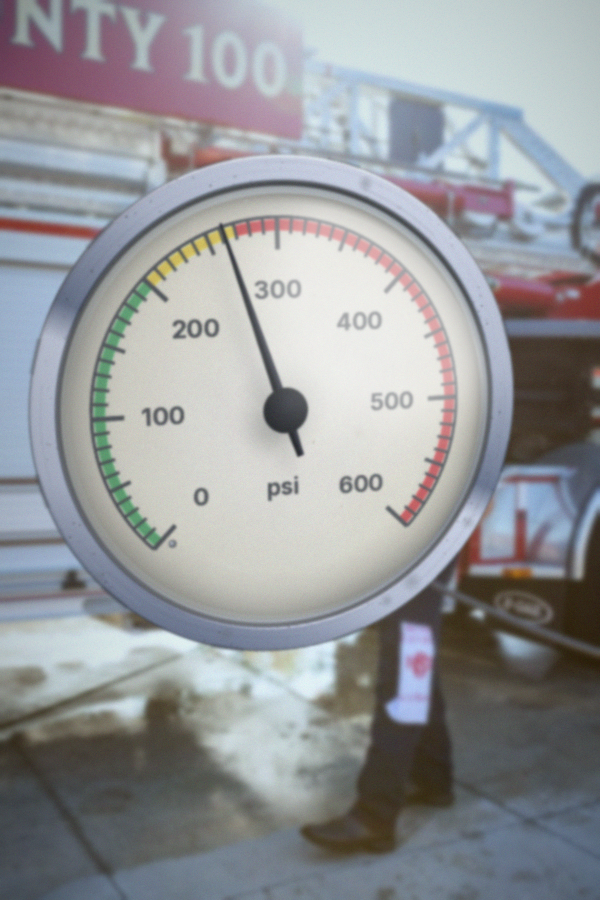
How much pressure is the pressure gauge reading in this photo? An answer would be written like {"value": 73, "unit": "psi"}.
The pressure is {"value": 260, "unit": "psi"}
